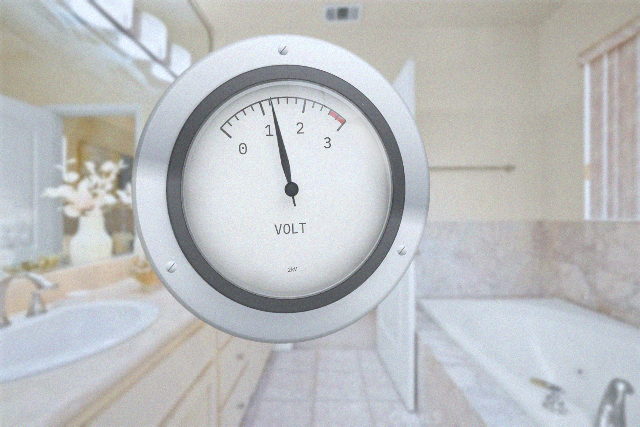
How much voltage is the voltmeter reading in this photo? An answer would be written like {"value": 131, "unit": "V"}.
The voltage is {"value": 1.2, "unit": "V"}
